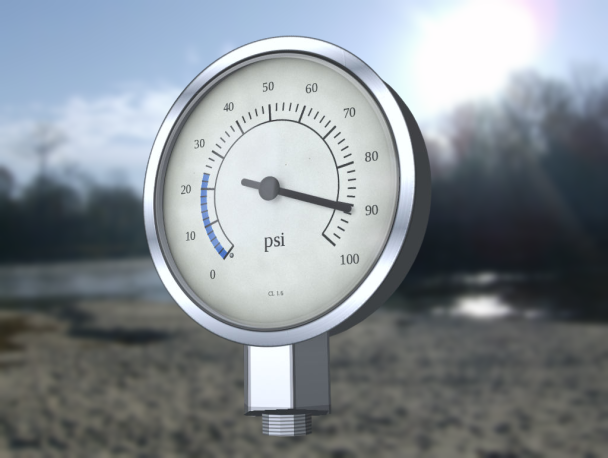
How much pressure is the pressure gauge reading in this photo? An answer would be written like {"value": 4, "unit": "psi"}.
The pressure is {"value": 91, "unit": "psi"}
